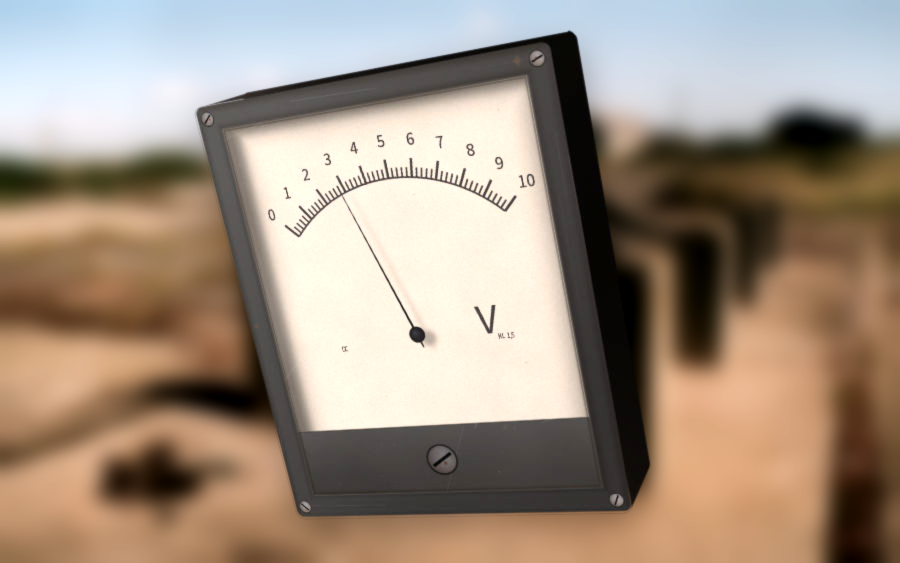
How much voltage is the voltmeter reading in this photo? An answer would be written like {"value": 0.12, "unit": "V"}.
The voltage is {"value": 3, "unit": "V"}
